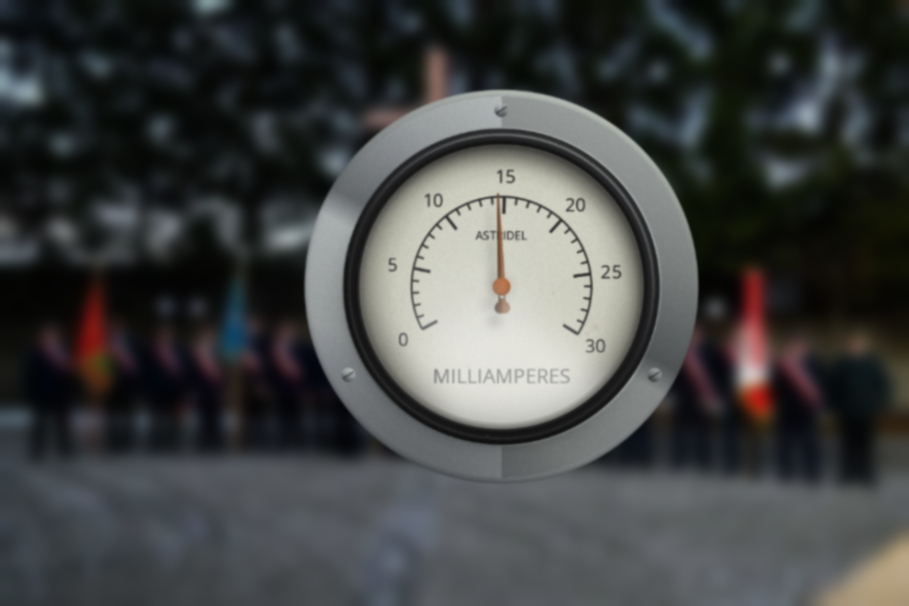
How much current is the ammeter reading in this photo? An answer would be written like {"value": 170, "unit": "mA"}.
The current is {"value": 14.5, "unit": "mA"}
